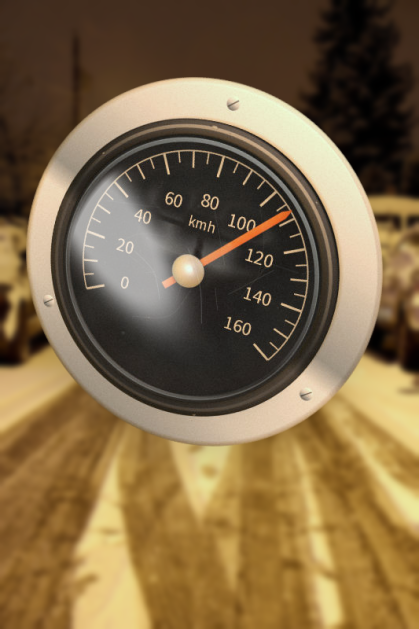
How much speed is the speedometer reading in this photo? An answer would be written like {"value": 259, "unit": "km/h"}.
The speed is {"value": 107.5, "unit": "km/h"}
